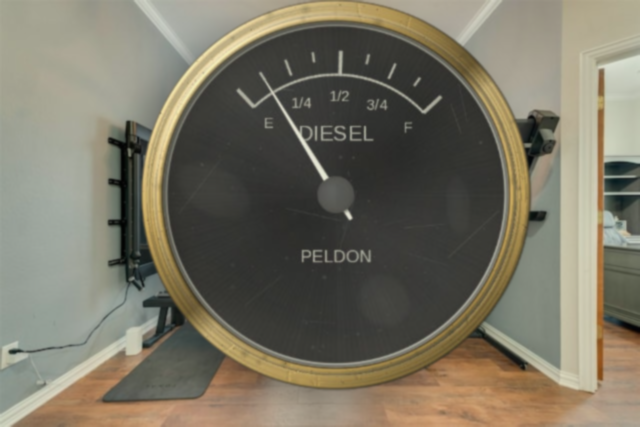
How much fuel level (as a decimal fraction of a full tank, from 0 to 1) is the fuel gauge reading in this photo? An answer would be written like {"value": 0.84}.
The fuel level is {"value": 0.125}
